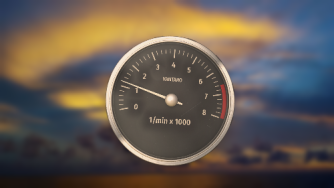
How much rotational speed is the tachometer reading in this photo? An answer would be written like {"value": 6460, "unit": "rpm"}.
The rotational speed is {"value": 1200, "unit": "rpm"}
